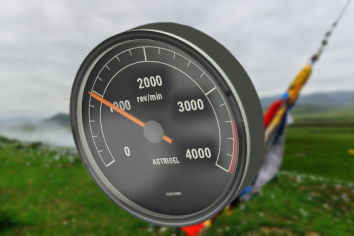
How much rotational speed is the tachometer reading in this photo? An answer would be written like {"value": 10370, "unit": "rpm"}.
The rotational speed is {"value": 1000, "unit": "rpm"}
